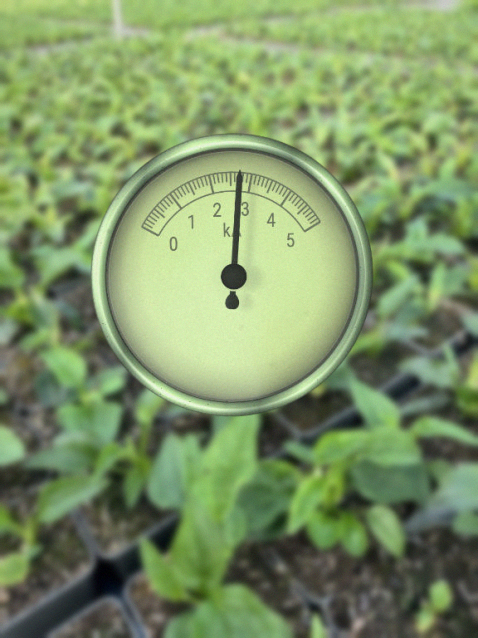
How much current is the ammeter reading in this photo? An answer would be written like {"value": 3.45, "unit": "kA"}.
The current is {"value": 2.7, "unit": "kA"}
